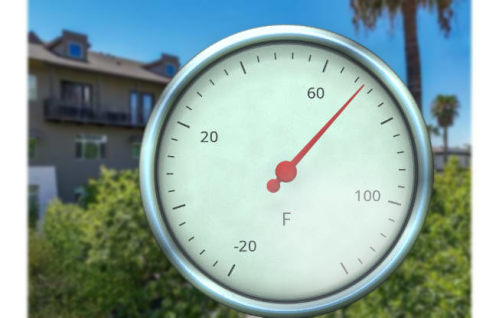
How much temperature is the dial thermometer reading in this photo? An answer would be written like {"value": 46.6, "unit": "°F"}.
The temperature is {"value": 70, "unit": "°F"}
